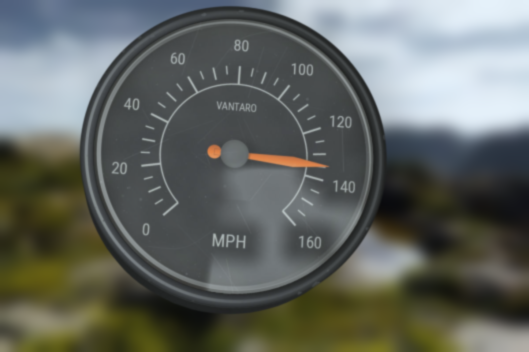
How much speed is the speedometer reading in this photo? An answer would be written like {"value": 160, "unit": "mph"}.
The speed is {"value": 135, "unit": "mph"}
